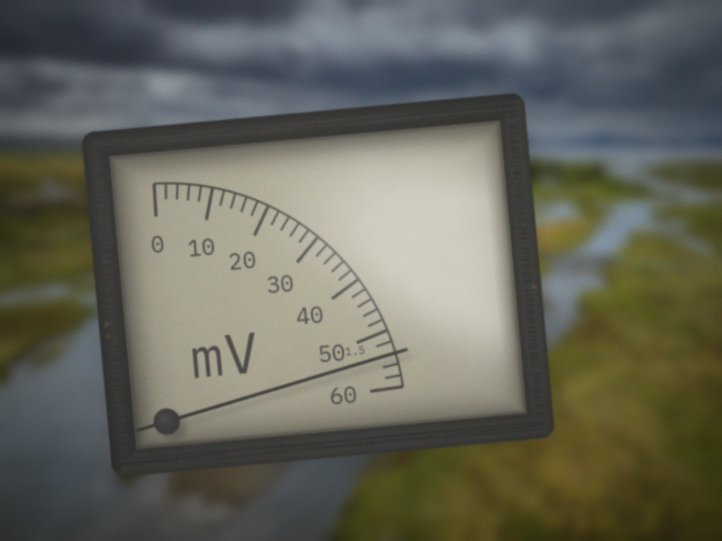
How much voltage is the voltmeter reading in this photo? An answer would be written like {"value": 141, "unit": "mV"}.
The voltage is {"value": 54, "unit": "mV"}
